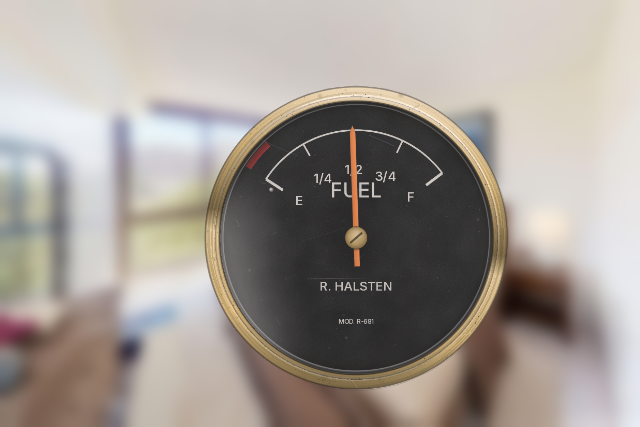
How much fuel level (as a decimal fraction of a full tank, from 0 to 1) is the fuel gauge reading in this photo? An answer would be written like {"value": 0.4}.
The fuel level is {"value": 0.5}
